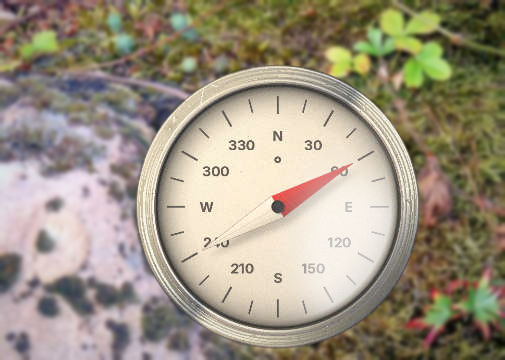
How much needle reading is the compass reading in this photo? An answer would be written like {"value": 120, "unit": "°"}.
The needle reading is {"value": 60, "unit": "°"}
